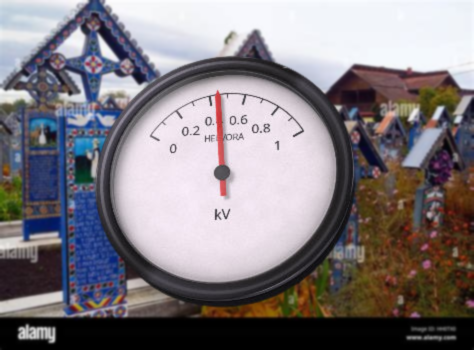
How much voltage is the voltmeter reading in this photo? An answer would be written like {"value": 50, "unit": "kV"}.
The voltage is {"value": 0.45, "unit": "kV"}
